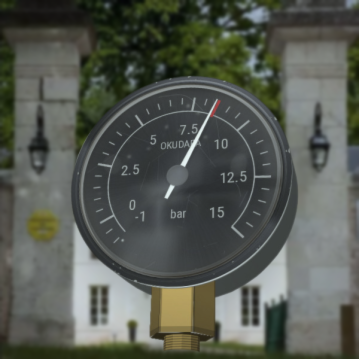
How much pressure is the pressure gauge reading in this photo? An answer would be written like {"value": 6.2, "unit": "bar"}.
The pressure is {"value": 8.5, "unit": "bar"}
